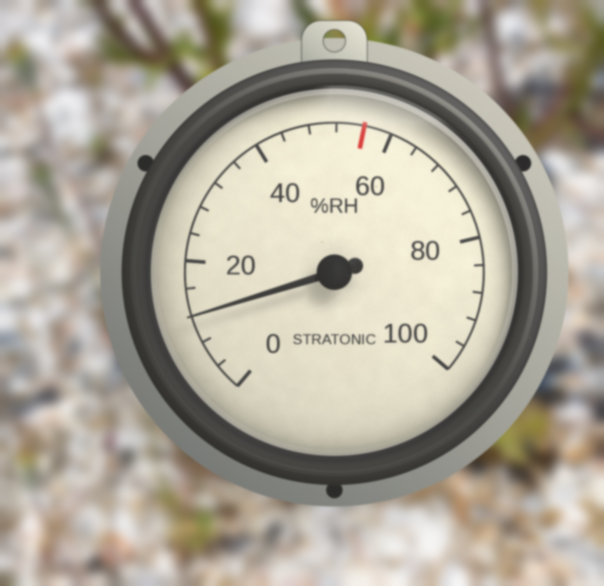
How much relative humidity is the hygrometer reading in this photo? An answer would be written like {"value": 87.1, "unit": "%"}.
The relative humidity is {"value": 12, "unit": "%"}
